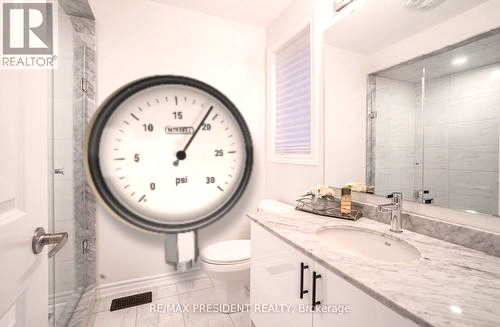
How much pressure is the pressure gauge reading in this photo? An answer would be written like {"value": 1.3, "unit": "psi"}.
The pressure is {"value": 19, "unit": "psi"}
